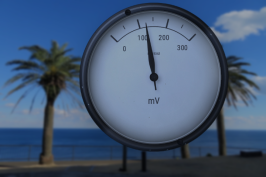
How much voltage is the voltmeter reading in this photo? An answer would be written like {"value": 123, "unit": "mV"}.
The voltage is {"value": 125, "unit": "mV"}
